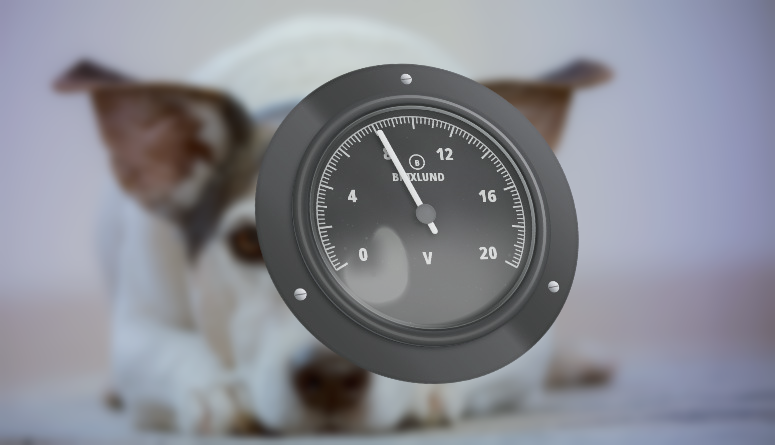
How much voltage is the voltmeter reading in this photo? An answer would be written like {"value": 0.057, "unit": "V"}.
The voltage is {"value": 8, "unit": "V"}
